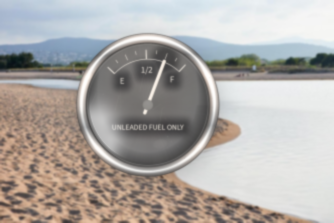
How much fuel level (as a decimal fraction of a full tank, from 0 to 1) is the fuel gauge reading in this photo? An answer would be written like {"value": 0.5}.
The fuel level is {"value": 0.75}
